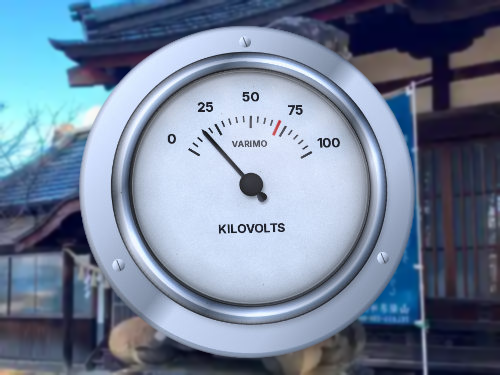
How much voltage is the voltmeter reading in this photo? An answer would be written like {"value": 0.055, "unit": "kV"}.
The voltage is {"value": 15, "unit": "kV"}
